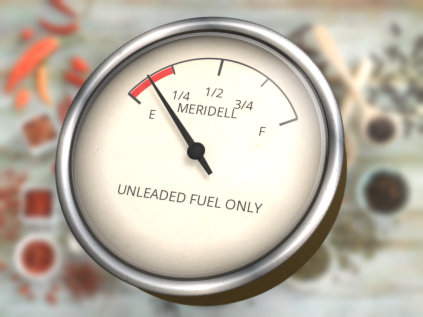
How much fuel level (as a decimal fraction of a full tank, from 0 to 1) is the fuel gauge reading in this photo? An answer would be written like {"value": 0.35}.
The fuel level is {"value": 0.125}
